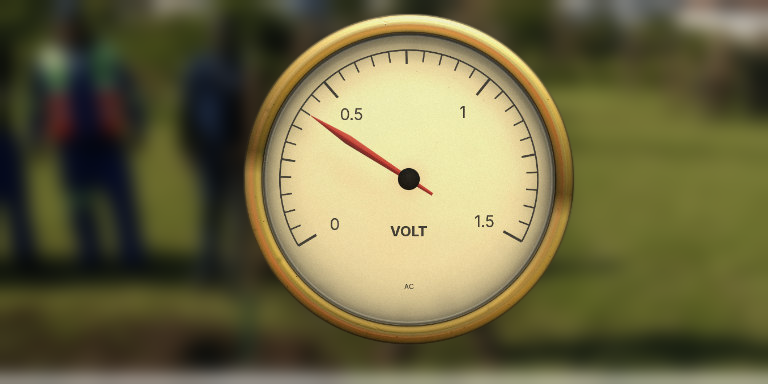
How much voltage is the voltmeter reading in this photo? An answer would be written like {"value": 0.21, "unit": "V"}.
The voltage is {"value": 0.4, "unit": "V"}
